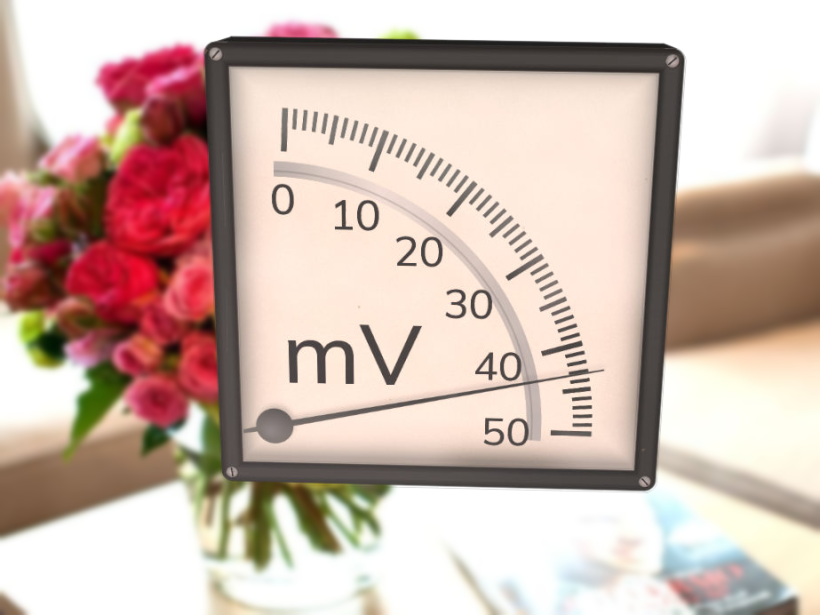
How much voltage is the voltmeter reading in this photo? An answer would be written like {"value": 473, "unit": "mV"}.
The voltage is {"value": 43, "unit": "mV"}
